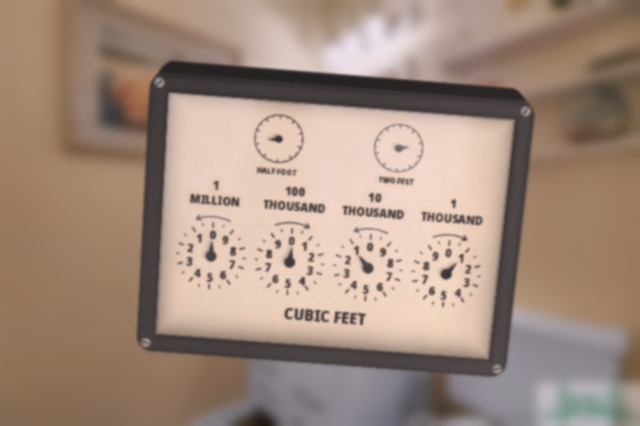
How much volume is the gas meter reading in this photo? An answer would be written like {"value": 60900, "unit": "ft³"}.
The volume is {"value": 1100, "unit": "ft³"}
